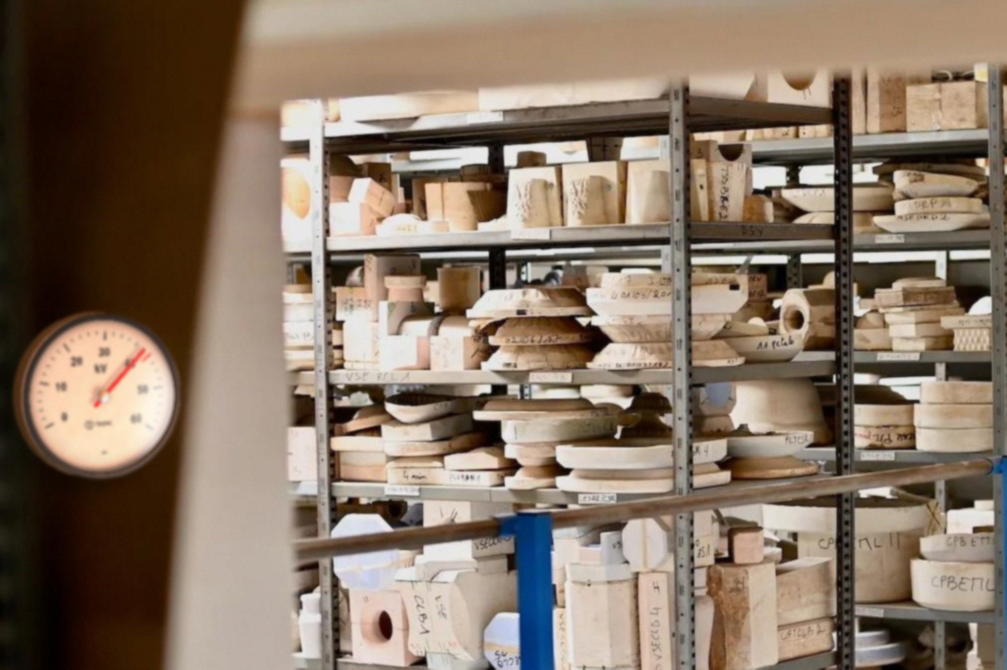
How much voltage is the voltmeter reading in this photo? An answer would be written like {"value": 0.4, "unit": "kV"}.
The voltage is {"value": 40, "unit": "kV"}
